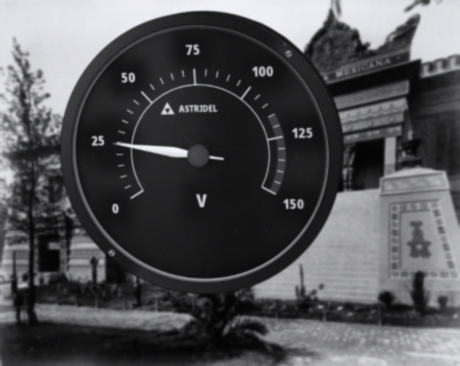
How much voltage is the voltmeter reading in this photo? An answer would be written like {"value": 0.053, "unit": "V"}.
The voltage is {"value": 25, "unit": "V"}
